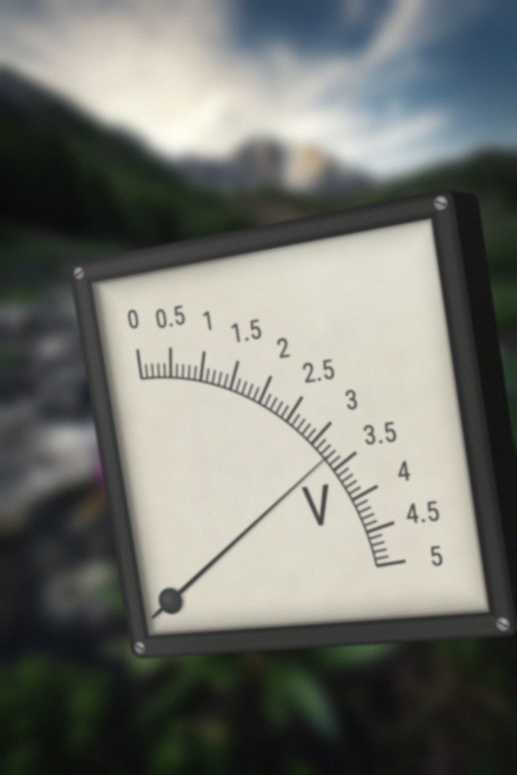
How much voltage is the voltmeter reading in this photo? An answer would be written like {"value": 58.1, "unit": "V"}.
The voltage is {"value": 3.3, "unit": "V"}
